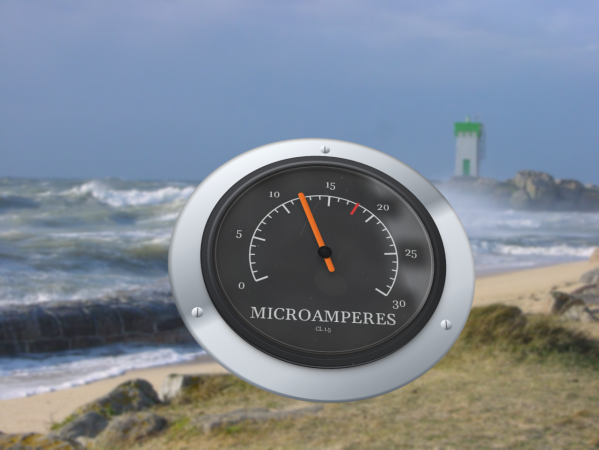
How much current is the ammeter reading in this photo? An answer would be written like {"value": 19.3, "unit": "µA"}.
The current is {"value": 12, "unit": "µA"}
